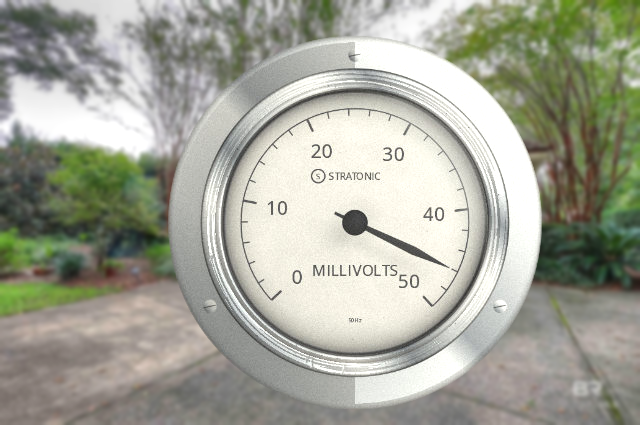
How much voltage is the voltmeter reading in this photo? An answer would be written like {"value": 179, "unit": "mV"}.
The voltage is {"value": 46, "unit": "mV"}
